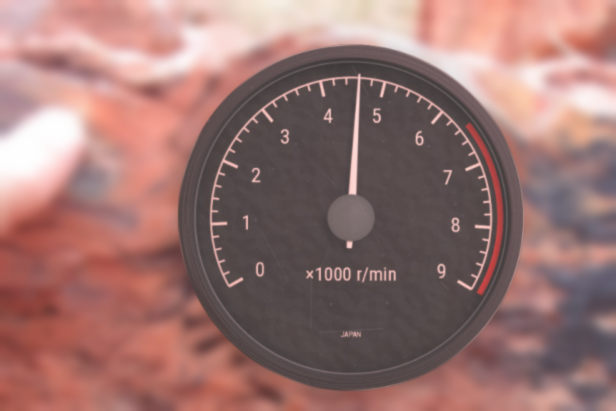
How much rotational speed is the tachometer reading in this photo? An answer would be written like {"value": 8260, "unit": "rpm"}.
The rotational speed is {"value": 4600, "unit": "rpm"}
